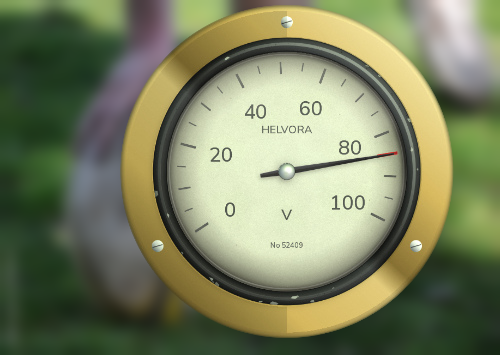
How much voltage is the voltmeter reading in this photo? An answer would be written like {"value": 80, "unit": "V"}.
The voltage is {"value": 85, "unit": "V"}
